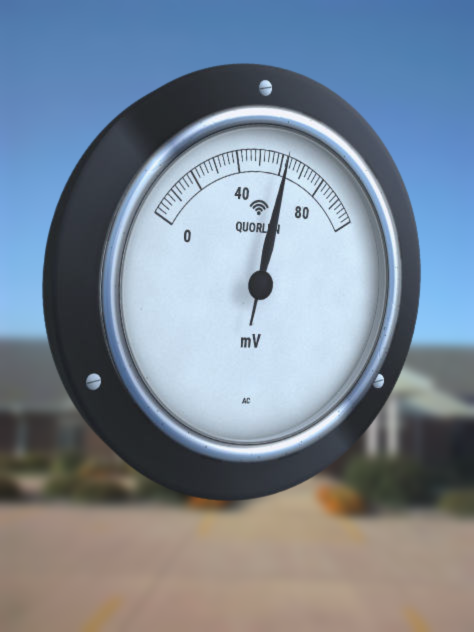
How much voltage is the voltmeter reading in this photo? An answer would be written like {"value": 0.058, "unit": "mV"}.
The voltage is {"value": 60, "unit": "mV"}
